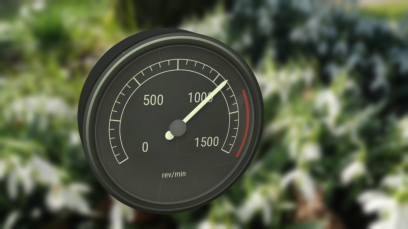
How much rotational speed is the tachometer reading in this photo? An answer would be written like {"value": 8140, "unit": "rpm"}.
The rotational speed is {"value": 1050, "unit": "rpm"}
